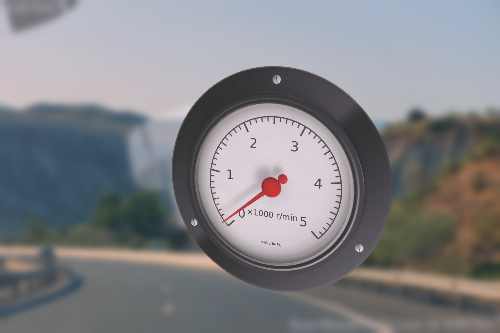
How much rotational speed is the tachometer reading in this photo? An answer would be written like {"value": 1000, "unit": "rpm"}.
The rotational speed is {"value": 100, "unit": "rpm"}
